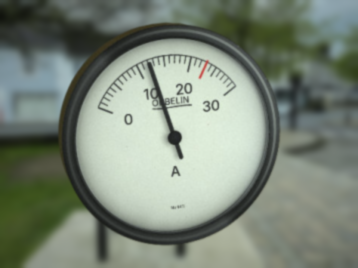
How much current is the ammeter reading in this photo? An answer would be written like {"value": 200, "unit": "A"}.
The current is {"value": 12, "unit": "A"}
